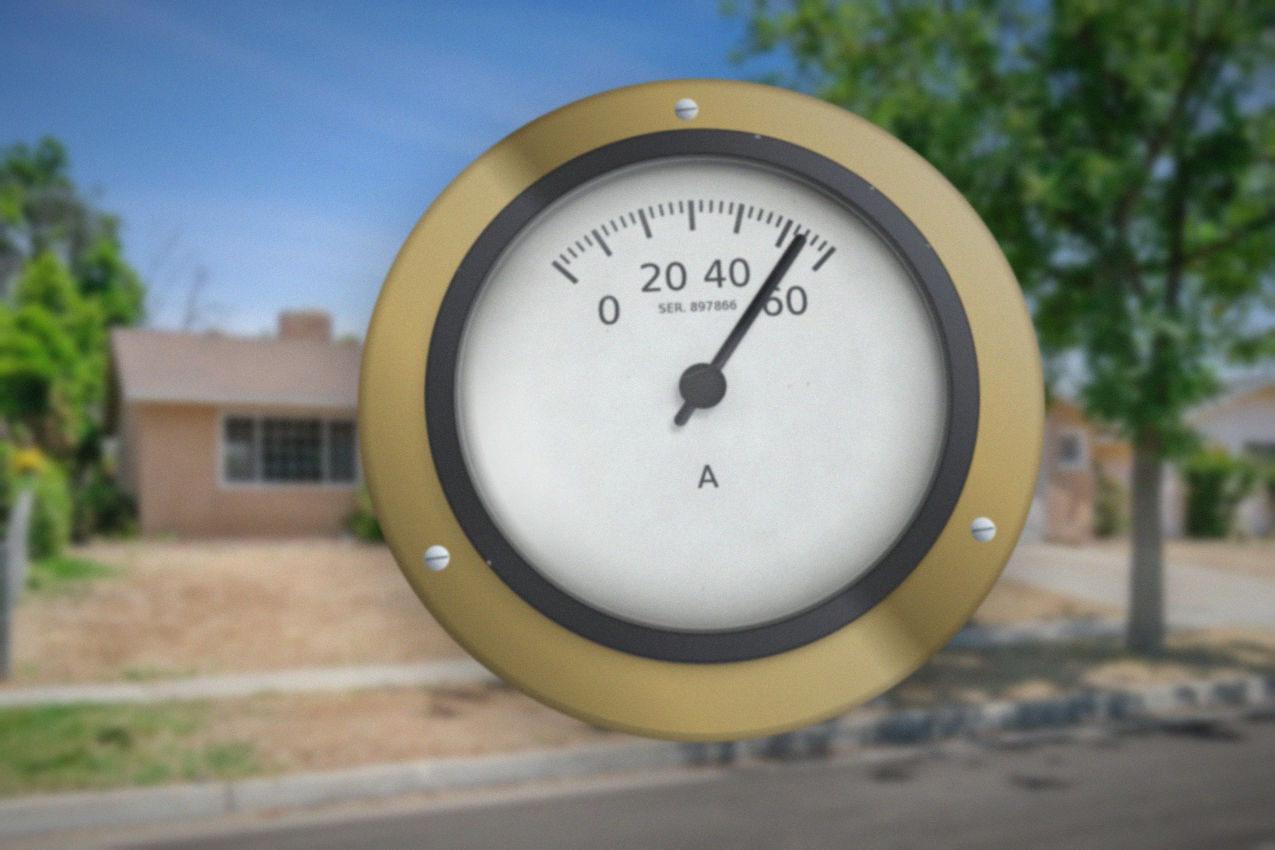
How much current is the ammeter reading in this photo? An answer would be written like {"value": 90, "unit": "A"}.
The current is {"value": 54, "unit": "A"}
